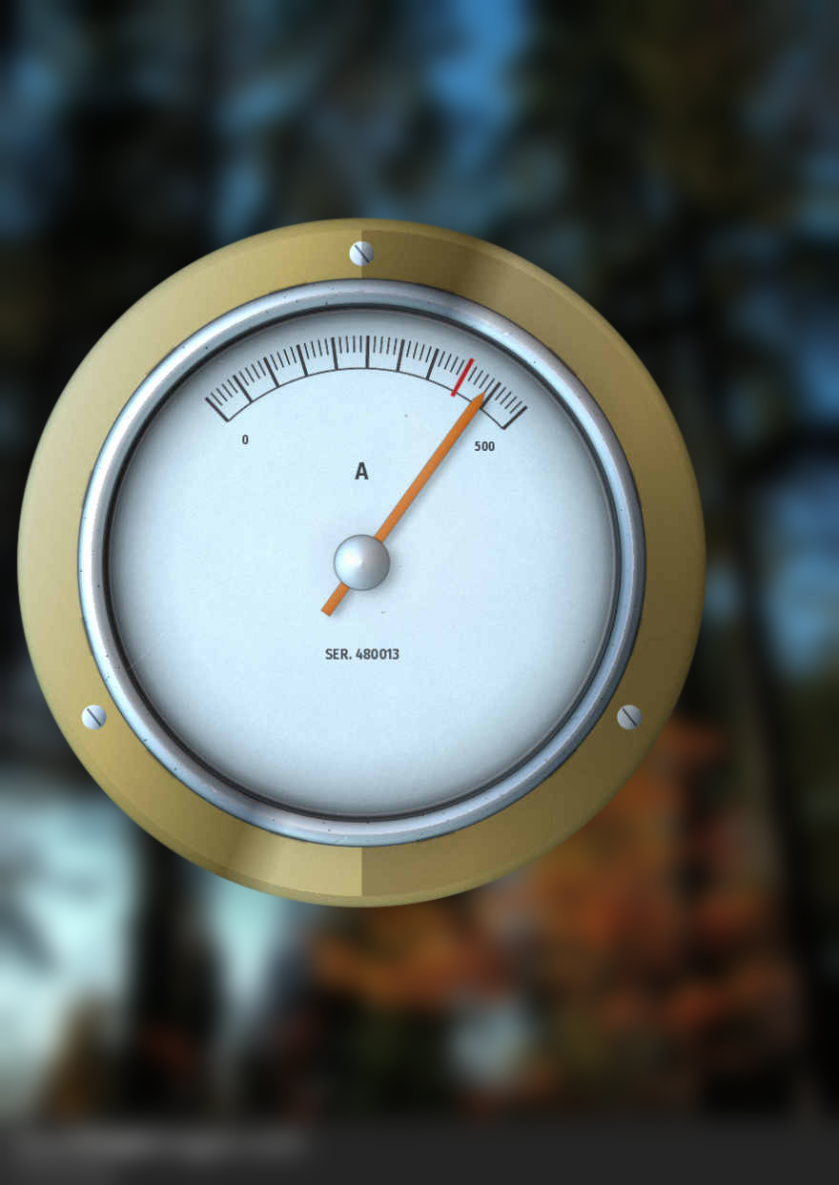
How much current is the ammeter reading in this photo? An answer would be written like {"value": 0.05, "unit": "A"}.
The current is {"value": 440, "unit": "A"}
